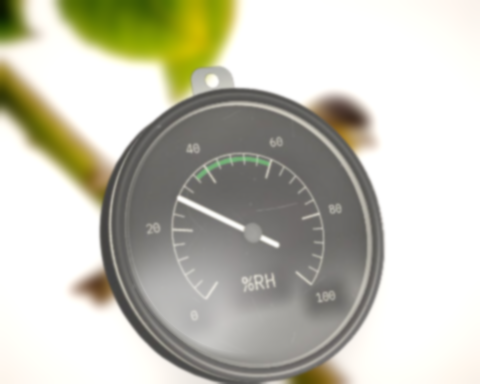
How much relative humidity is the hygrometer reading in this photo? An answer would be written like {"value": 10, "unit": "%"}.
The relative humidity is {"value": 28, "unit": "%"}
